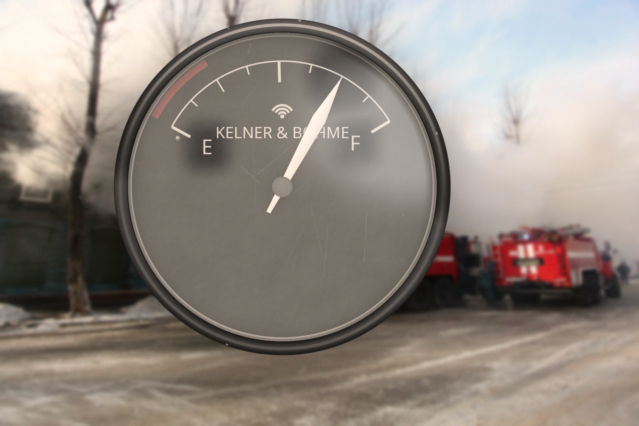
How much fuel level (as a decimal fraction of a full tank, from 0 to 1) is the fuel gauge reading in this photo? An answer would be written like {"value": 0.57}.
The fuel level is {"value": 0.75}
